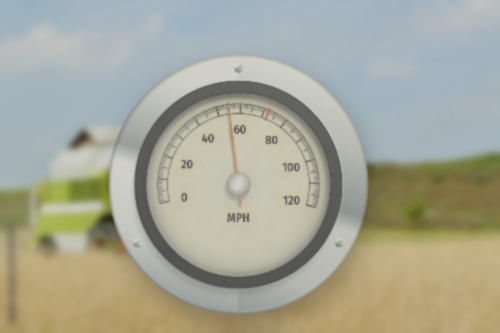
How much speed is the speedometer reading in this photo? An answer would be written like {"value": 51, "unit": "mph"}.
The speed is {"value": 55, "unit": "mph"}
